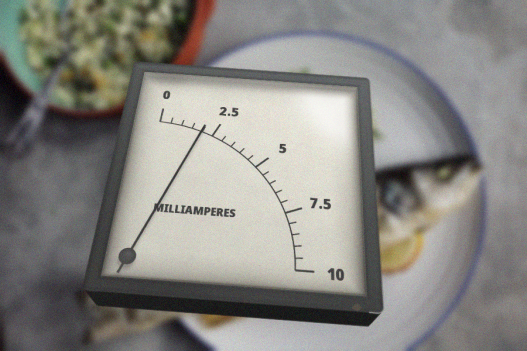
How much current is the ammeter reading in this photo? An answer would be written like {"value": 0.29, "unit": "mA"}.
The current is {"value": 2, "unit": "mA"}
